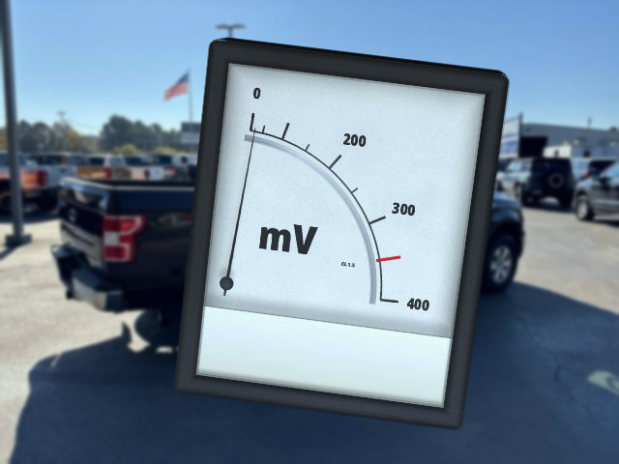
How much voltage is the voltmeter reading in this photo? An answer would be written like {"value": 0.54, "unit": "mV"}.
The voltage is {"value": 25, "unit": "mV"}
